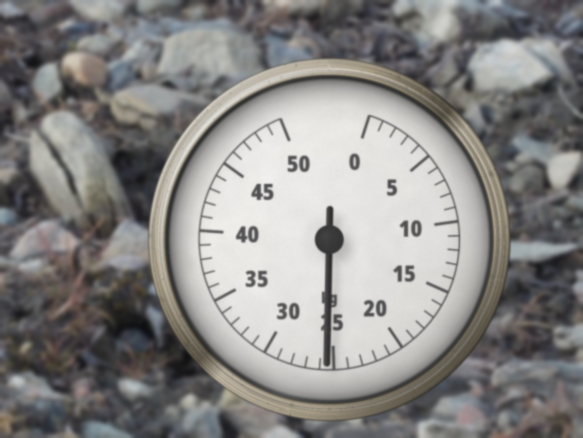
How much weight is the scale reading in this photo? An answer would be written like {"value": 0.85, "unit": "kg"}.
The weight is {"value": 25.5, "unit": "kg"}
